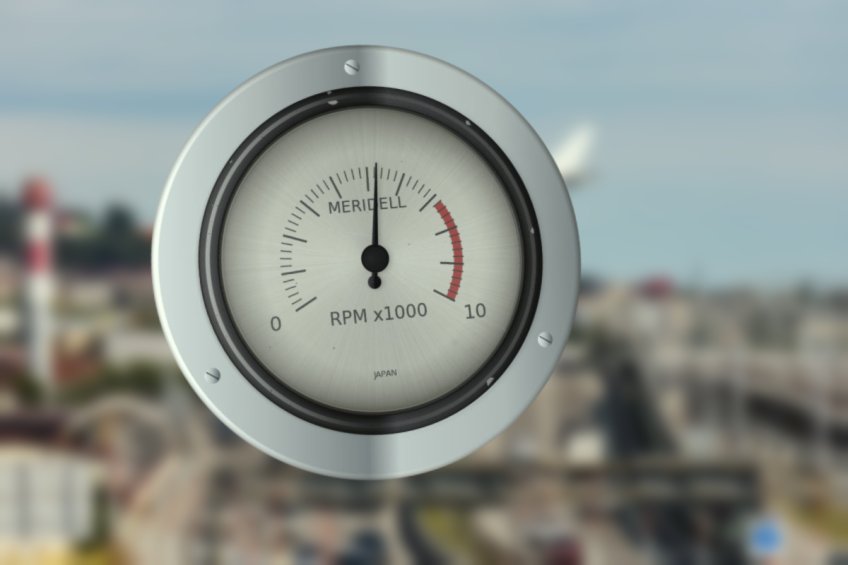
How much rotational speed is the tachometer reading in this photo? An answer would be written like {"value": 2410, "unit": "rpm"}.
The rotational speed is {"value": 5200, "unit": "rpm"}
